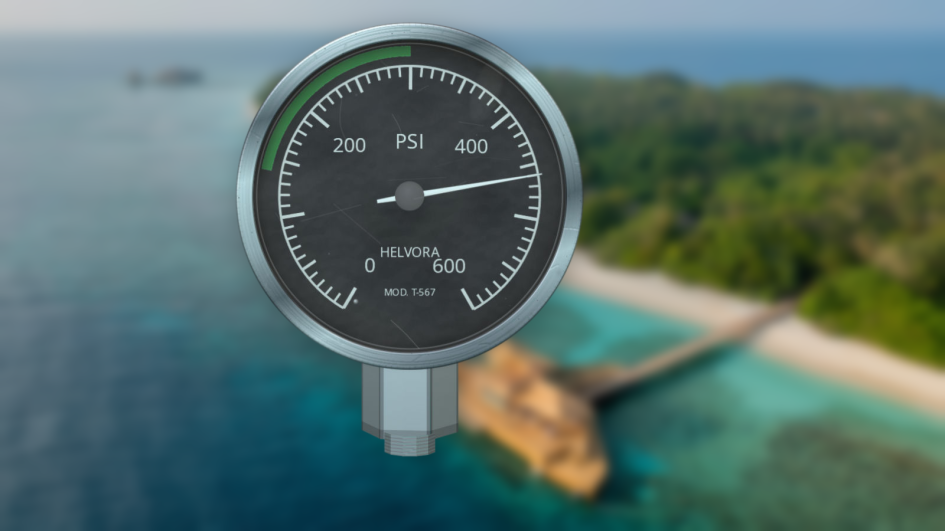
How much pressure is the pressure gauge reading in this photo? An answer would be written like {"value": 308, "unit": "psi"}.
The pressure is {"value": 460, "unit": "psi"}
